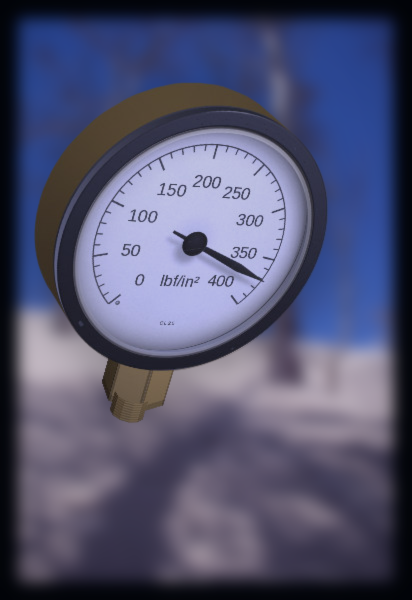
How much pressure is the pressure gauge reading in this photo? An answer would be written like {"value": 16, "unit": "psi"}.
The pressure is {"value": 370, "unit": "psi"}
